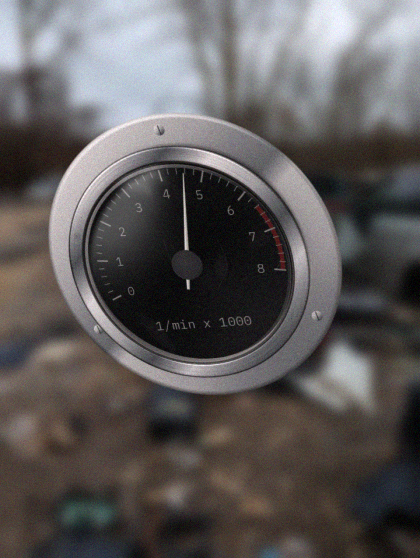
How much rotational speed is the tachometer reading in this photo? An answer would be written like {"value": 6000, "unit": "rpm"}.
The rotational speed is {"value": 4600, "unit": "rpm"}
